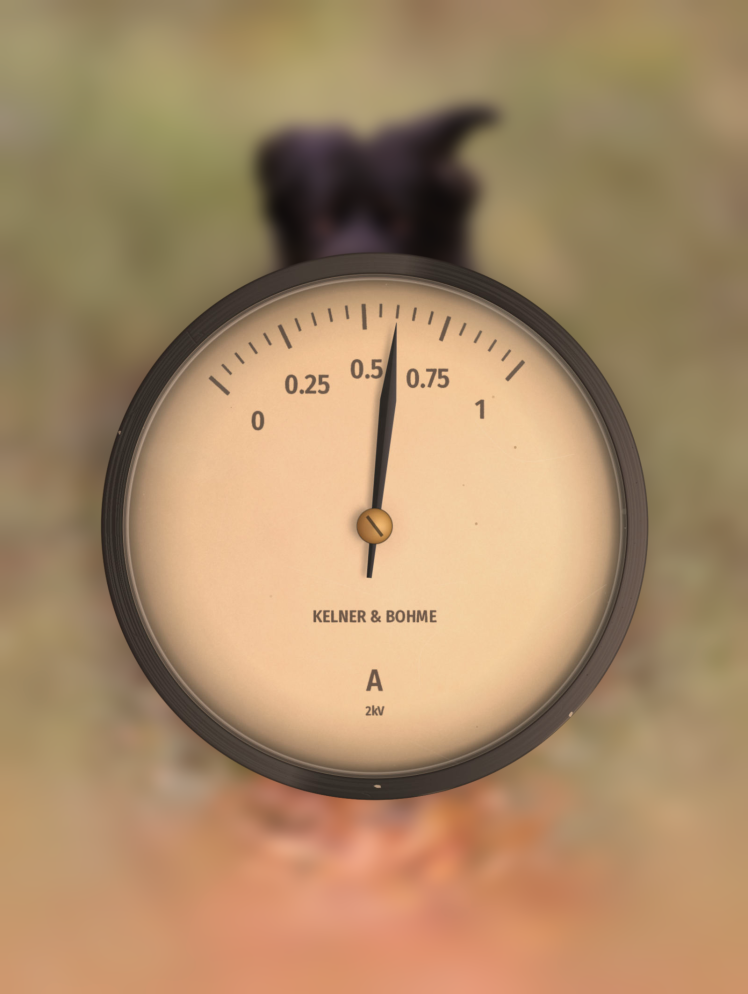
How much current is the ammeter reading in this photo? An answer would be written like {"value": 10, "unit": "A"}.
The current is {"value": 0.6, "unit": "A"}
